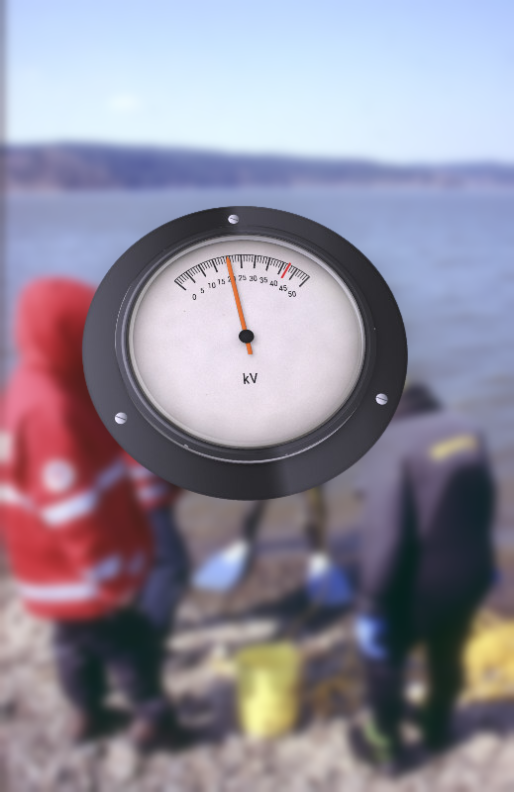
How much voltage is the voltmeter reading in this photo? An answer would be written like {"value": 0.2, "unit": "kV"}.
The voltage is {"value": 20, "unit": "kV"}
